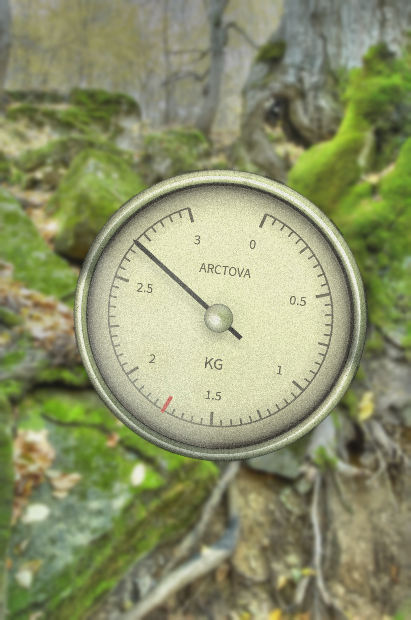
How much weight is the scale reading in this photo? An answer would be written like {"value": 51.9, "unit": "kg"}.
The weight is {"value": 2.7, "unit": "kg"}
